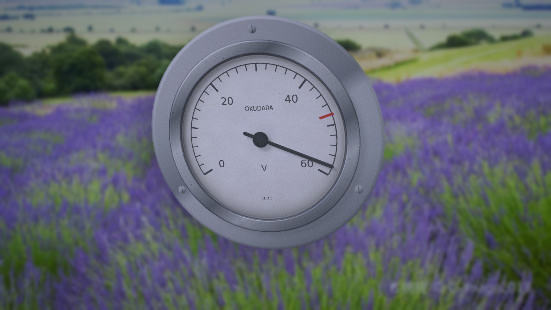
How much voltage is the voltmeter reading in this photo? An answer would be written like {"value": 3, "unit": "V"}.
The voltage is {"value": 58, "unit": "V"}
